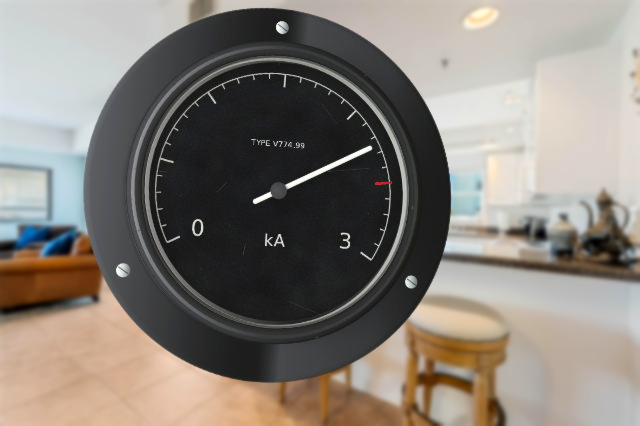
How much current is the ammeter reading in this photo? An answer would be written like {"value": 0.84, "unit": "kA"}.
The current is {"value": 2.25, "unit": "kA"}
